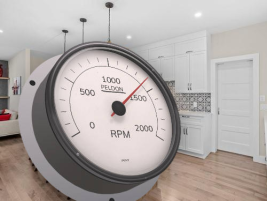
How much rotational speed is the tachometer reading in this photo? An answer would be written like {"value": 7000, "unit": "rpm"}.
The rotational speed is {"value": 1400, "unit": "rpm"}
